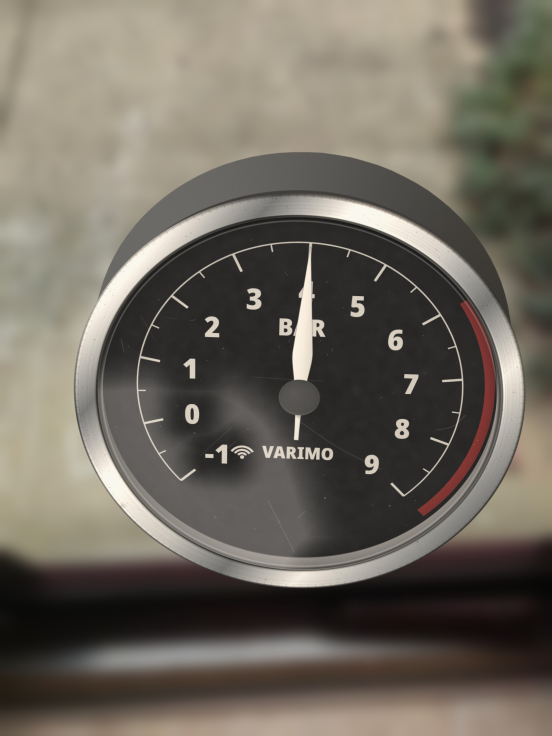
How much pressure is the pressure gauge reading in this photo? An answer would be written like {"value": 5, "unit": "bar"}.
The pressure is {"value": 4, "unit": "bar"}
